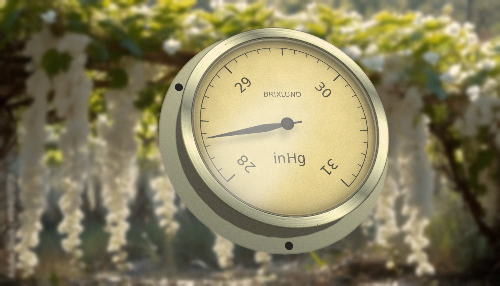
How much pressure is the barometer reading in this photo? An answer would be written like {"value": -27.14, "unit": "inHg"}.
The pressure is {"value": 28.35, "unit": "inHg"}
